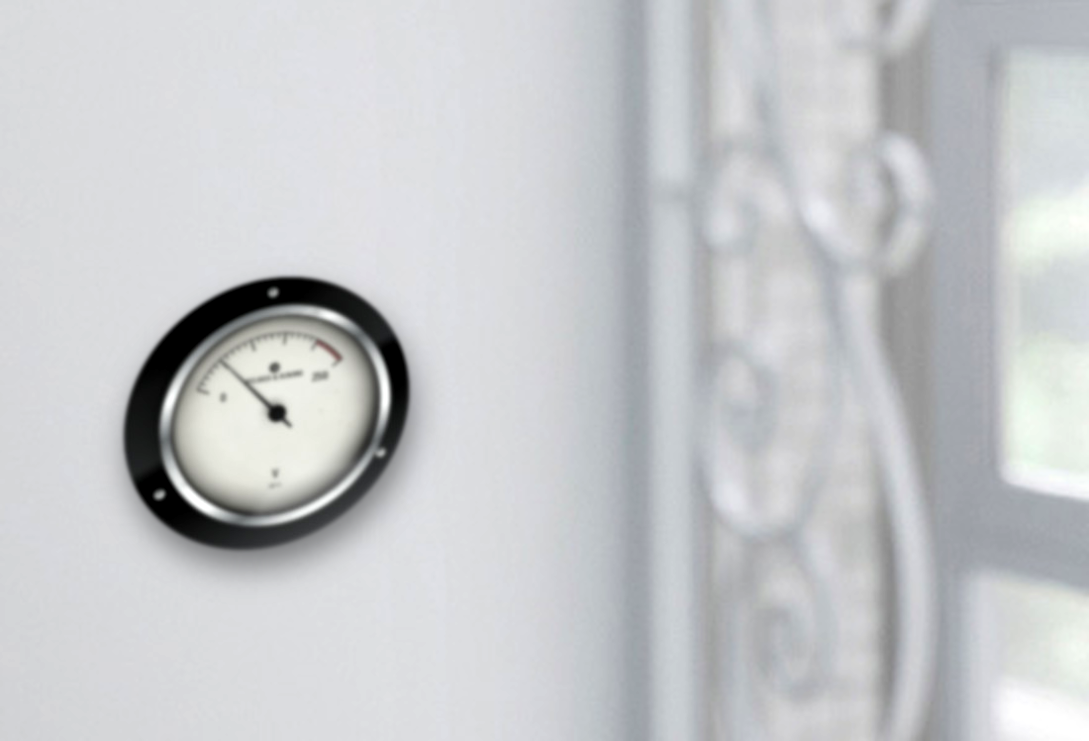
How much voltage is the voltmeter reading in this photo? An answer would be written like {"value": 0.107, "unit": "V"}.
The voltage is {"value": 50, "unit": "V"}
